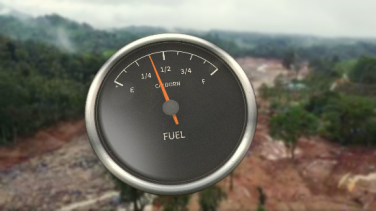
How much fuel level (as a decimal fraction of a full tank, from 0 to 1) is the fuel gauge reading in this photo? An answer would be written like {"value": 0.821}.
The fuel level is {"value": 0.375}
